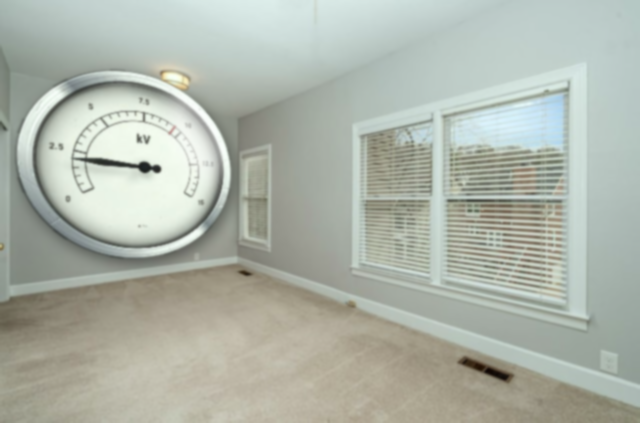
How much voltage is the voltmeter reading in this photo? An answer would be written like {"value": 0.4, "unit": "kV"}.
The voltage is {"value": 2, "unit": "kV"}
